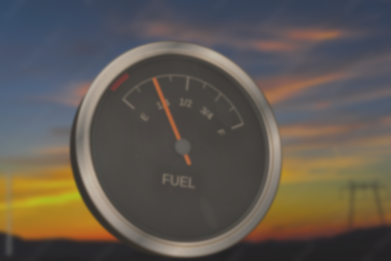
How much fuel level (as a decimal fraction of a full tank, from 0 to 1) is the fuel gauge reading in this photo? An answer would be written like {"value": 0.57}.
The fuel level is {"value": 0.25}
